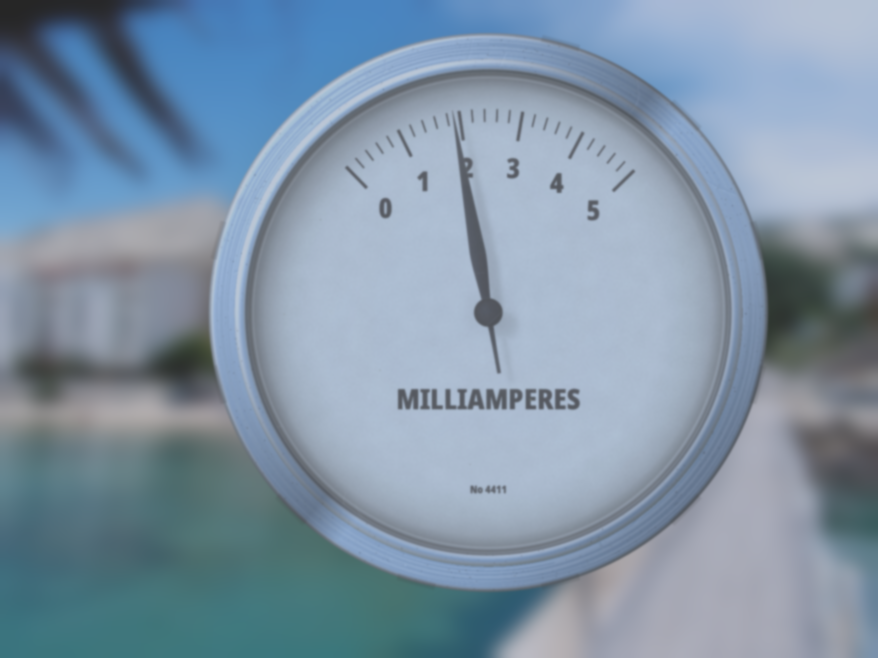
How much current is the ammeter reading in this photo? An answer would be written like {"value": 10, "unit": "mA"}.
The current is {"value": 1.9, "unit": "mA"}
